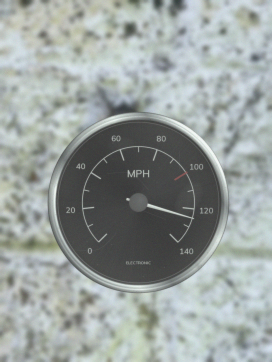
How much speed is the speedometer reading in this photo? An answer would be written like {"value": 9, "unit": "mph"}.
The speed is {"value": 125, "unit": "mph"}
